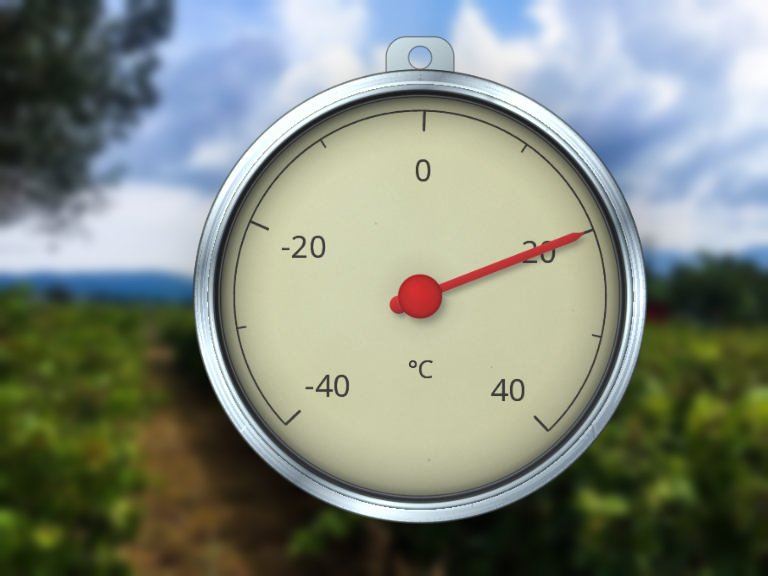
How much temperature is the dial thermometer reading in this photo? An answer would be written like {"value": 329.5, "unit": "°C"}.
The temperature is {"value": 20, "unit": "°C"}
